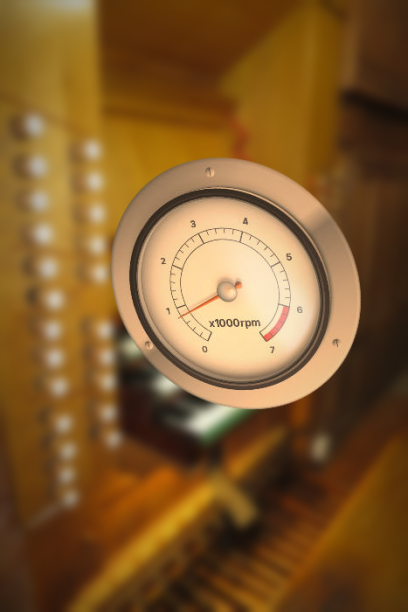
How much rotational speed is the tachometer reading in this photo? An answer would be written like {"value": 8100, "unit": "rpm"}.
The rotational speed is {"value": 800, "unit": "rpm"}
